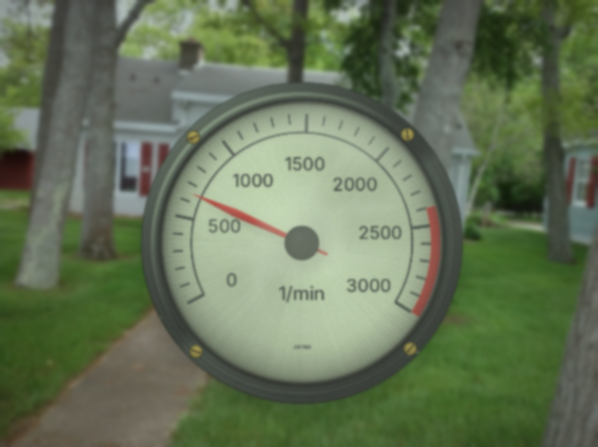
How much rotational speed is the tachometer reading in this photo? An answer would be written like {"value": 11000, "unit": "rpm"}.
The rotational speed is {"value": 650, "unit": "rpm"}
